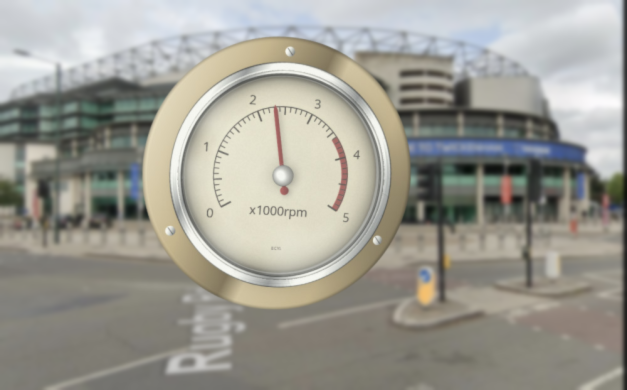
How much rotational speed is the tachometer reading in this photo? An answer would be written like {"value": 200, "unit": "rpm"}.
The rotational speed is {"value": 2300, "unit": "rpm"}
